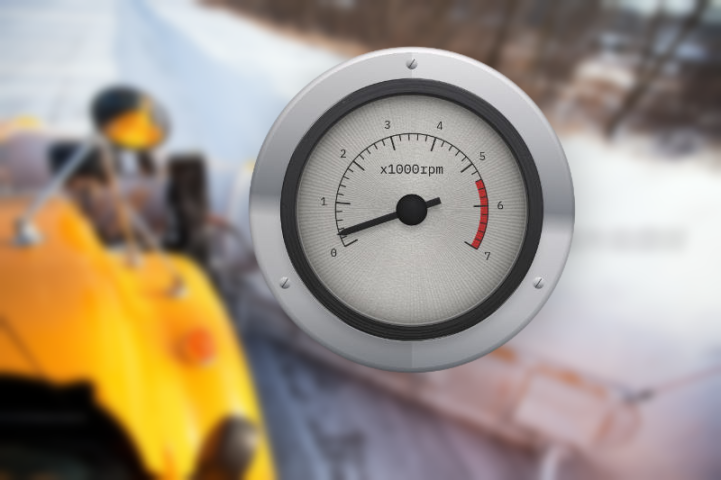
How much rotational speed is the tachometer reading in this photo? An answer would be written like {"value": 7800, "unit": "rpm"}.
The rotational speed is {"value": 300, "unit": "rpm"}
